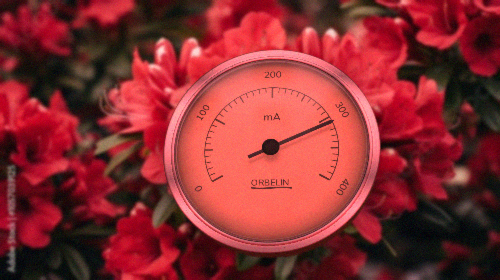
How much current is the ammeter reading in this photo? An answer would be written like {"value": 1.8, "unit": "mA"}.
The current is {"value": 310, "unit": "mA"}
